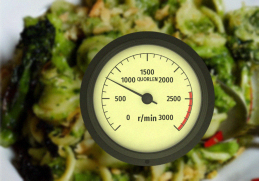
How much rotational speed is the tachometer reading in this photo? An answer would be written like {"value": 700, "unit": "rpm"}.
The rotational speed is {"value": 800, "unit": "rpm"}
